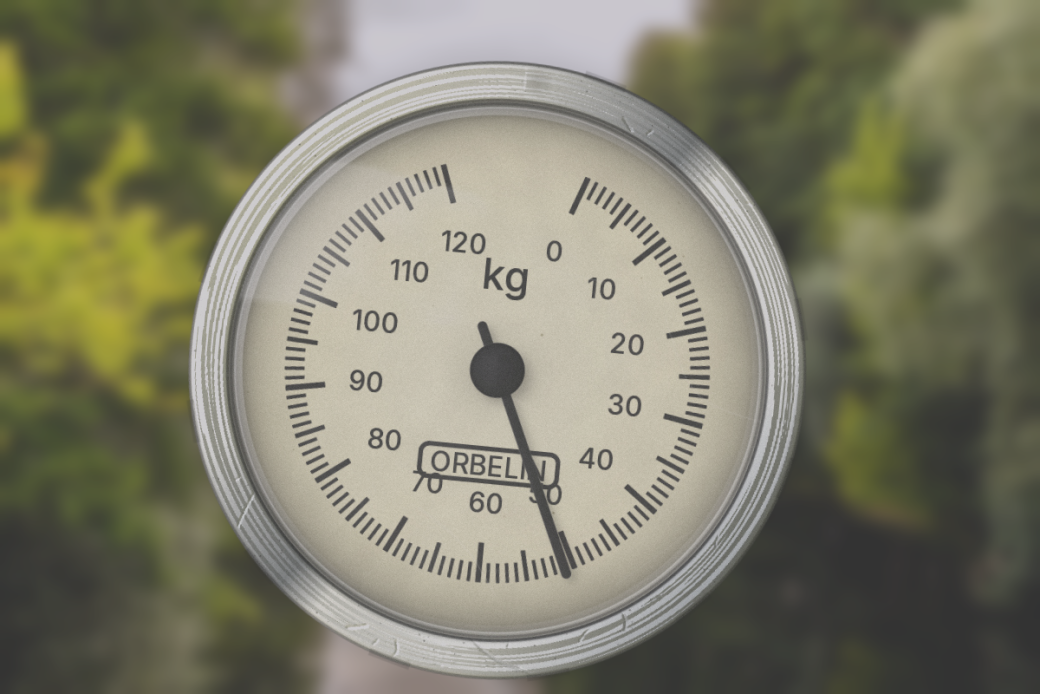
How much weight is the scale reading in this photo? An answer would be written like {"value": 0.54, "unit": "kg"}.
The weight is {"value": 51, "unit": "kg"}
